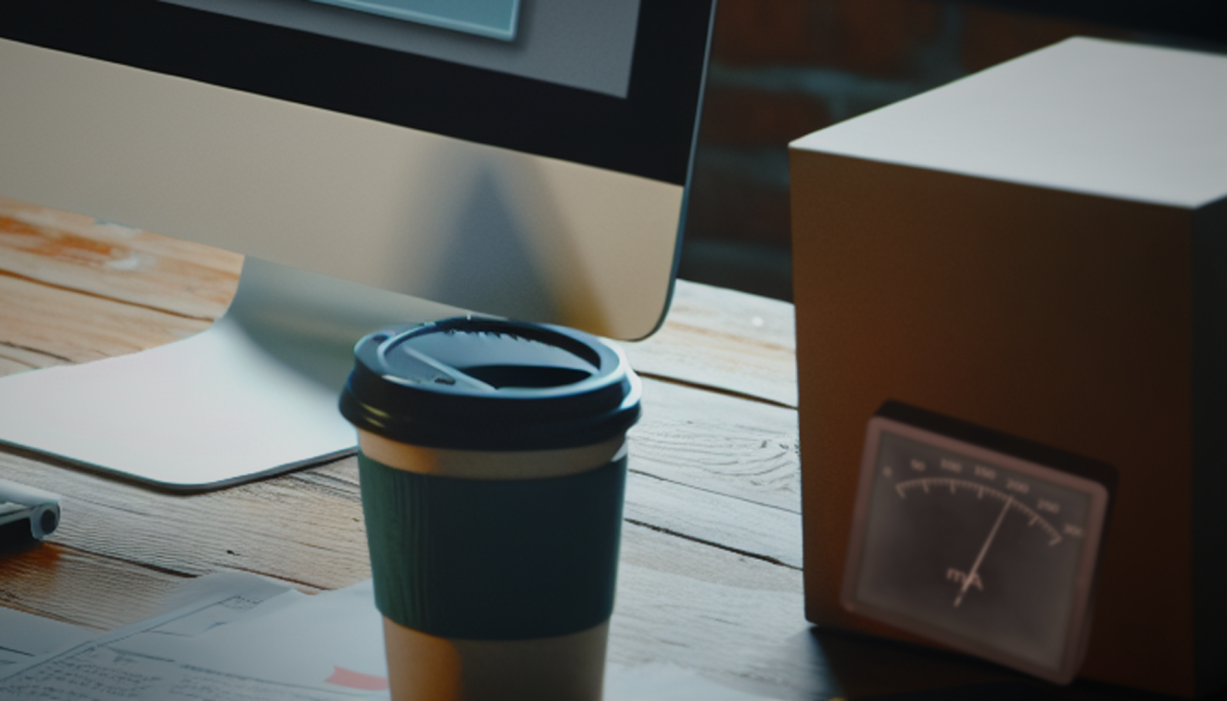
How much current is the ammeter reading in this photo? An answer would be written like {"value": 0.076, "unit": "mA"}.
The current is {"value": 200, "unit": "mA"}
